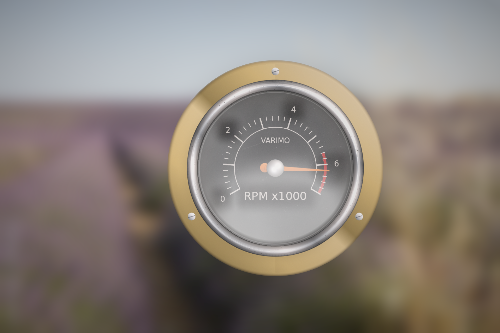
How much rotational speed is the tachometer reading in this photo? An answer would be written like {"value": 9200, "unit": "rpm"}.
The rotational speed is {"value": 6200, "unit": "rpm"}
